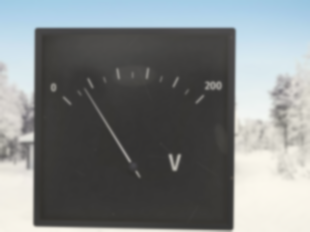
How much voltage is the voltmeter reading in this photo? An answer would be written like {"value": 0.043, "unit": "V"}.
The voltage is {"value": 30, "unit": "V"}
